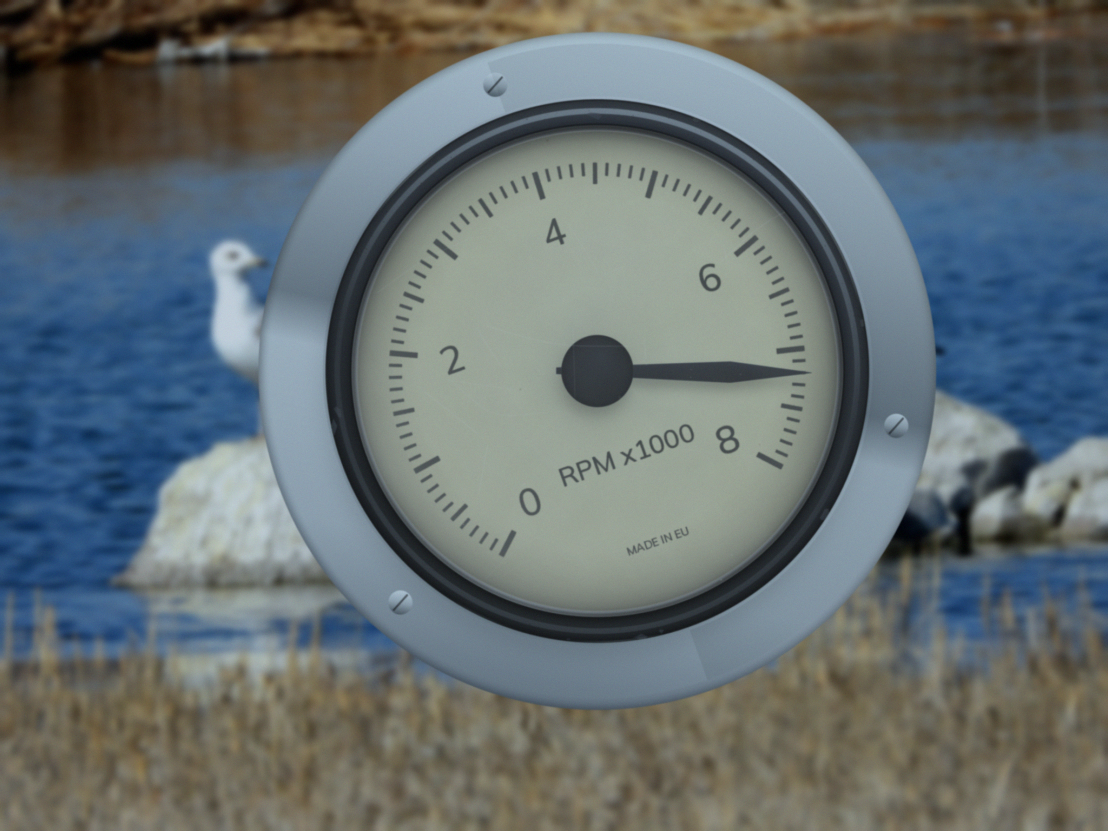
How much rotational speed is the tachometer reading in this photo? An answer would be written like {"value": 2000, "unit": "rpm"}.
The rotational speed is {"value": 7200, "unit": "rpm"}
